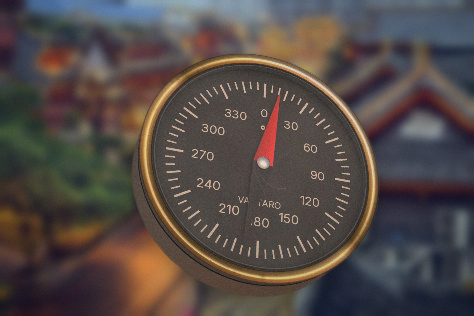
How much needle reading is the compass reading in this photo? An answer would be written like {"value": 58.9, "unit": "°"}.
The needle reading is {"value": 10, "unit": "°"}
